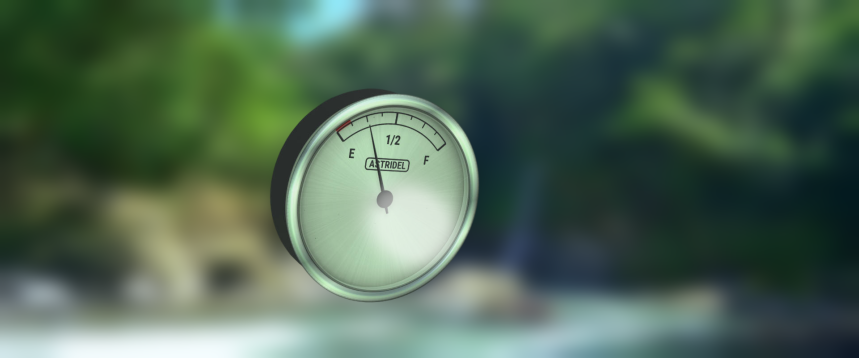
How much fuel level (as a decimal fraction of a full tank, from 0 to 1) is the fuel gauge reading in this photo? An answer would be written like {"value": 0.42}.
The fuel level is {"value": 0.25}
